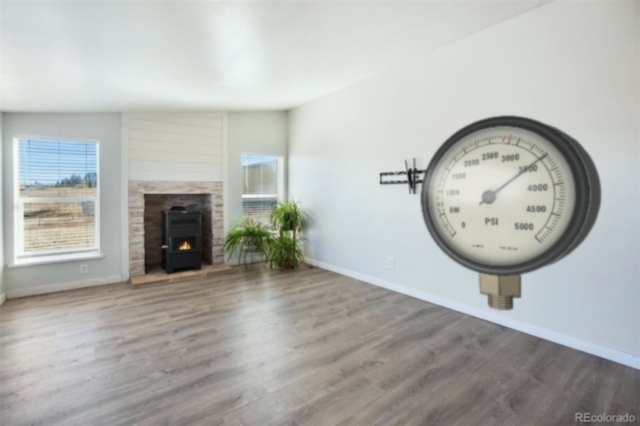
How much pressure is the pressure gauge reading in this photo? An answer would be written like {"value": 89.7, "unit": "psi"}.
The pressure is {"value": 3500, "unit": "psi"}
